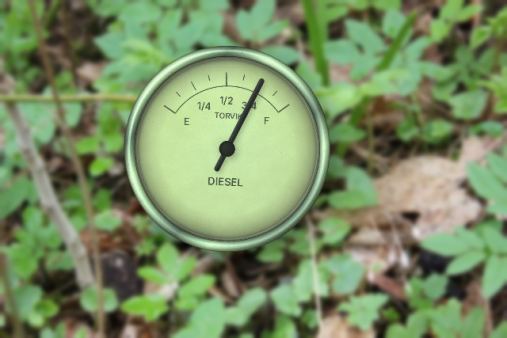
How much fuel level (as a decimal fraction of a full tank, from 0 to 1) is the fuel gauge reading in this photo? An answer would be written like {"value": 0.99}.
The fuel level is {"value": 0.75}
